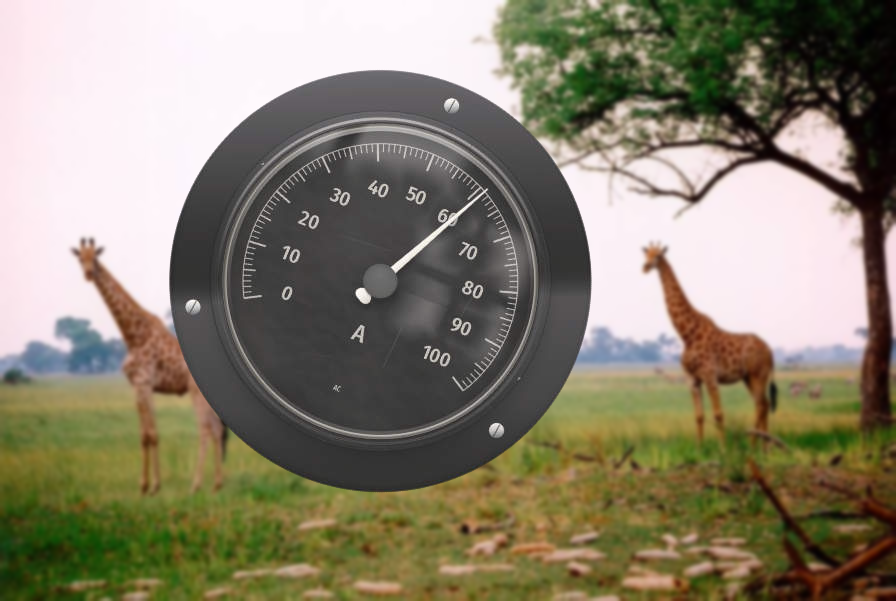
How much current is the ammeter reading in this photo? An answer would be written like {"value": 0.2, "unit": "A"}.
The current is {"value": 61, "unit": "A"}
